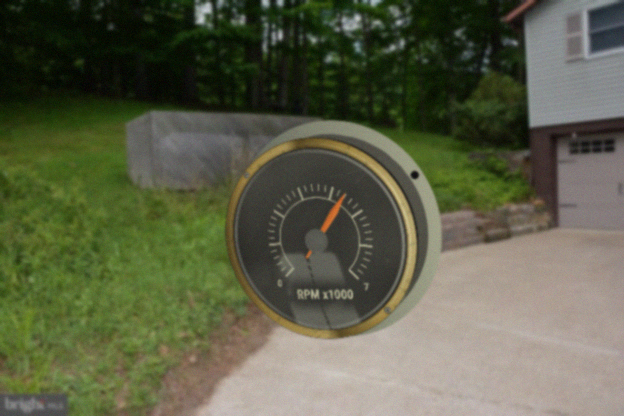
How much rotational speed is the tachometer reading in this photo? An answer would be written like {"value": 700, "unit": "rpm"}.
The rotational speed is {"value": 4400, "unit": "rpm"}
